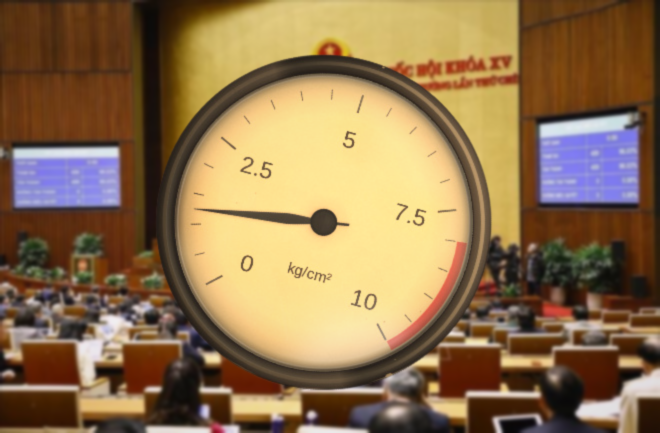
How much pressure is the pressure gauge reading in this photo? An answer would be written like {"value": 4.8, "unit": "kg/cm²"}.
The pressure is {"value": 1.25, "unit": "kg/cm²"}
